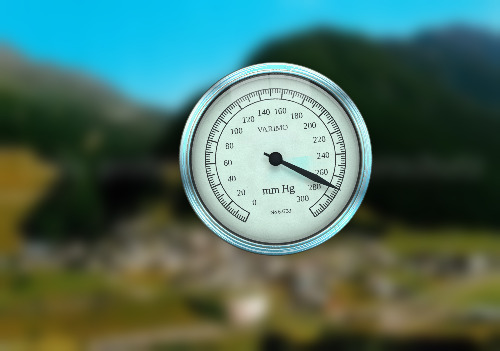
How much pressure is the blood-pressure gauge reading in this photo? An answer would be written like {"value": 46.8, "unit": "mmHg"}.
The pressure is {"value": 270, "unit": "mmHg"}
